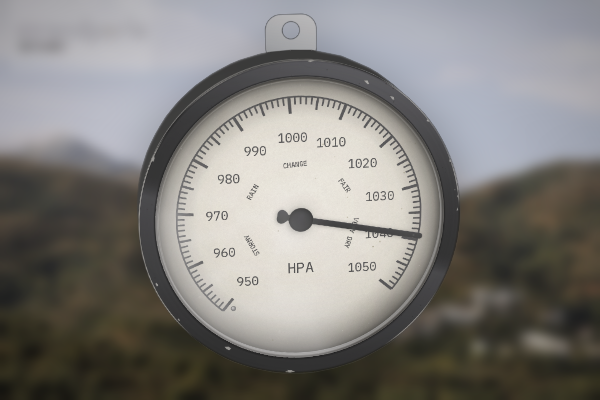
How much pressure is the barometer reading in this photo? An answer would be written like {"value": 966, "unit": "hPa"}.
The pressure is {"value": 1039, "unit": "hPa"}
